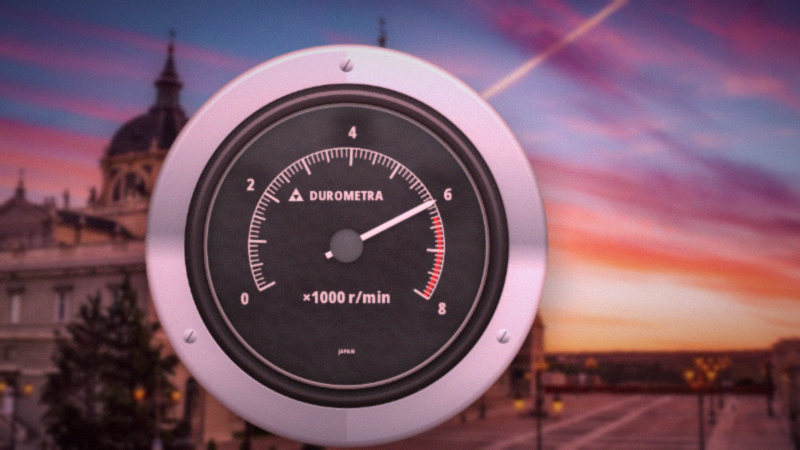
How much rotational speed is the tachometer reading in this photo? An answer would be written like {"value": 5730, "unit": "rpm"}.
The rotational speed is {"value": 6000, "unit": "rpm"}
